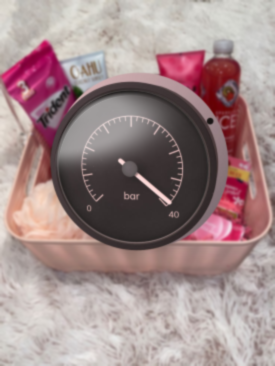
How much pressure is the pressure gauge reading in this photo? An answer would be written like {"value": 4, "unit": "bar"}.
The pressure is {"value": 39, "unit": "bar"}
